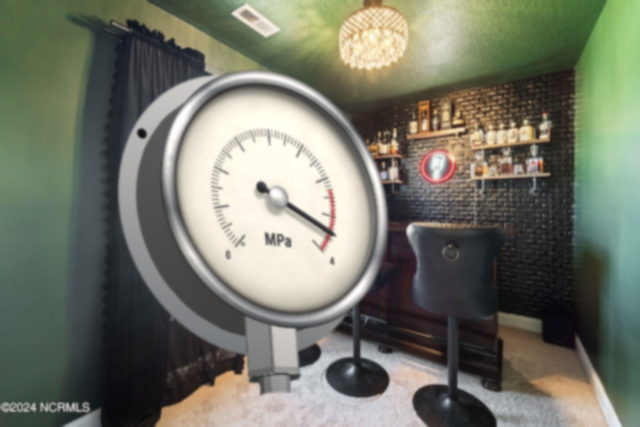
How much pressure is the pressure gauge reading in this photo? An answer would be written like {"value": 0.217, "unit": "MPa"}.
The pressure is {"value": 3.75, "unit": "MPa"}
